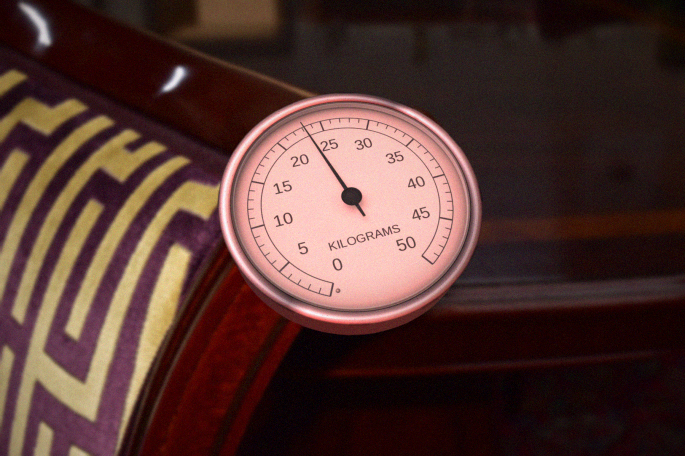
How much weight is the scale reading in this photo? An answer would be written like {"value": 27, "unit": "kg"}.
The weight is {"value": 23, "unit": "kg"}
